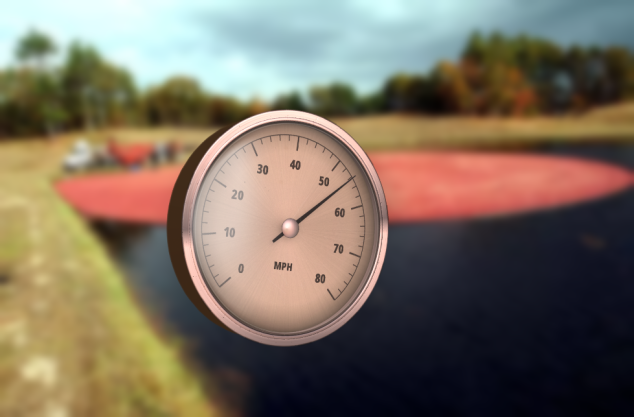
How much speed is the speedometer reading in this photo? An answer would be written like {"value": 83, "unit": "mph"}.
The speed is {"value": 54, "unit": "mph"}
